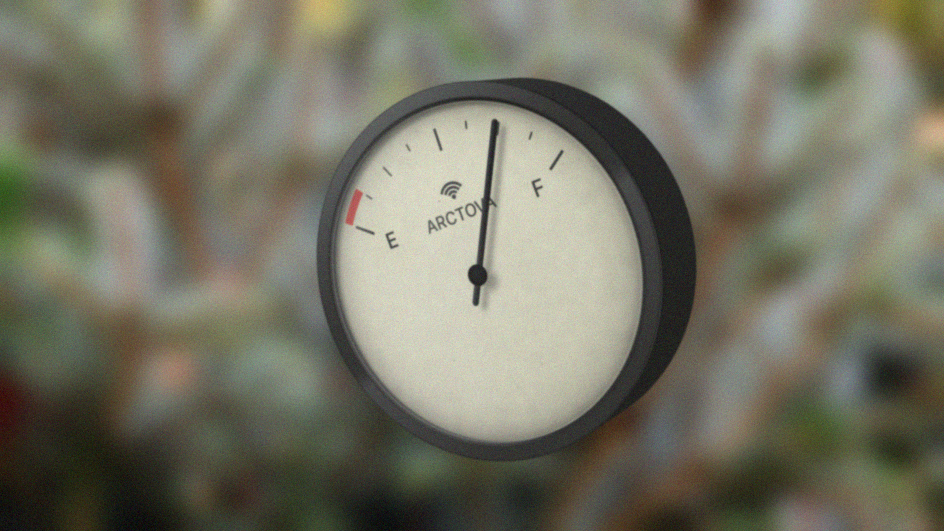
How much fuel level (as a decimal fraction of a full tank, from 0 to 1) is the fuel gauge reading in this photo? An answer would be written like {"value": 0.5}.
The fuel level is {"value": 0.75}
